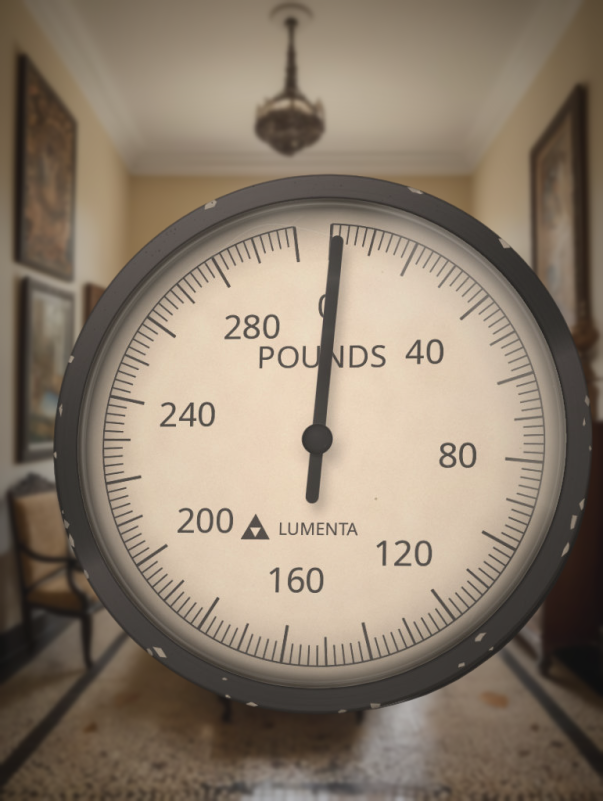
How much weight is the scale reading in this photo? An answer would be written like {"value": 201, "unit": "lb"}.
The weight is {"value": 2, "unit": "lb"}
